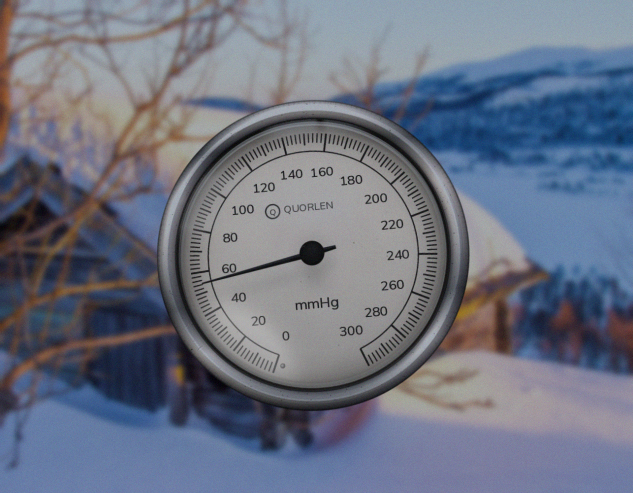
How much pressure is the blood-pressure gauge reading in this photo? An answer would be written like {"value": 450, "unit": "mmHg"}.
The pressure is {"value": 54, "unit": "mmHg"}
